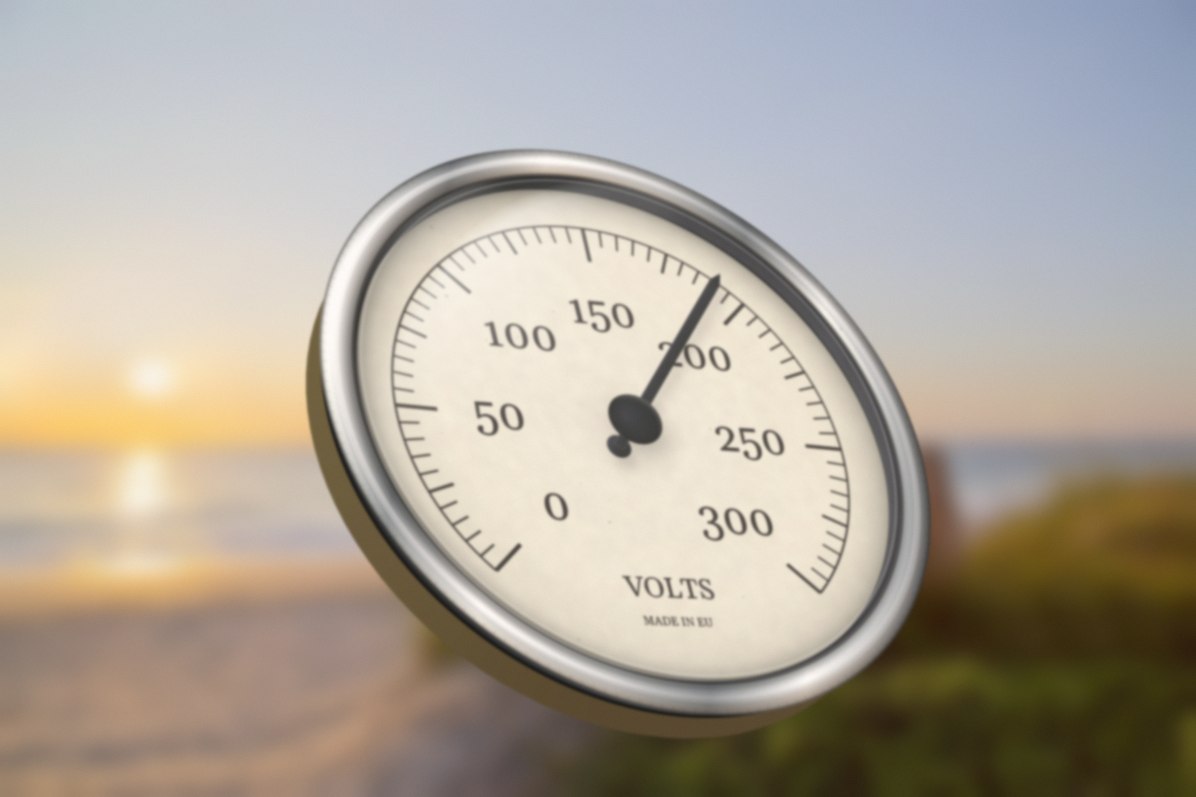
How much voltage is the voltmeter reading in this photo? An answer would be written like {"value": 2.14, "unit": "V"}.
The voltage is {"value": 190, "unit": "V"}
